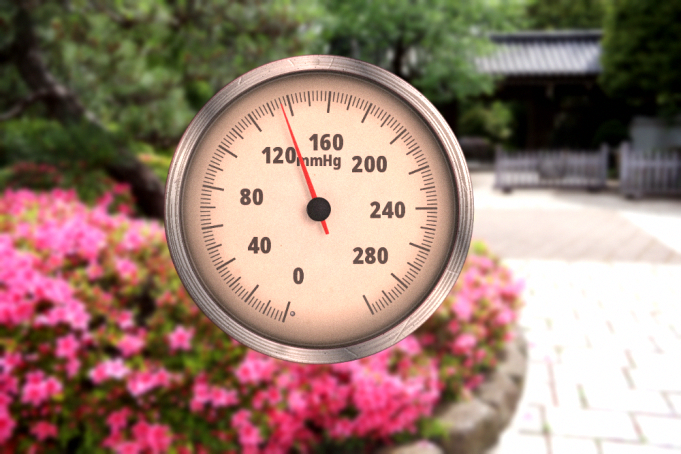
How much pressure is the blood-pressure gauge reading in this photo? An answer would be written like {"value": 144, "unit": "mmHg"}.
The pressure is {"value": 136, "unit": "mmHg"}
